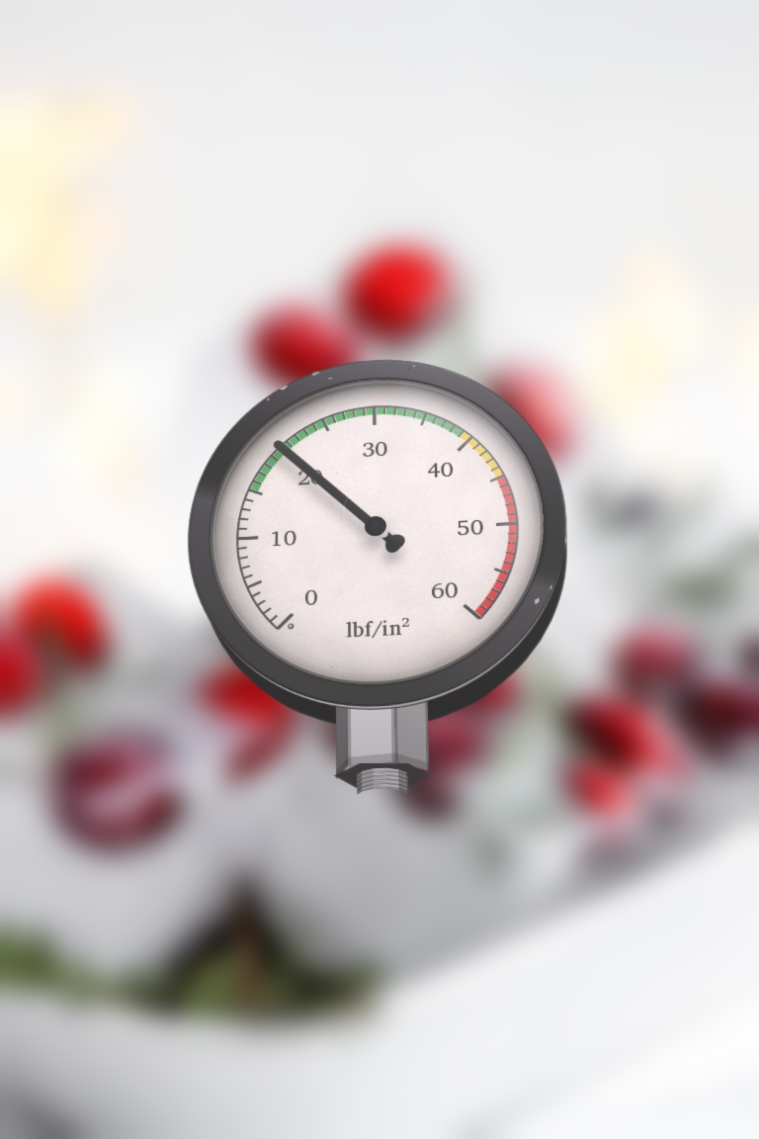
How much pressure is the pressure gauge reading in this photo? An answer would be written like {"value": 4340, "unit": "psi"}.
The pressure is {"value": 20, "unit": "psi"}
